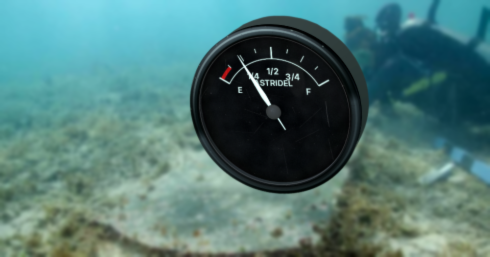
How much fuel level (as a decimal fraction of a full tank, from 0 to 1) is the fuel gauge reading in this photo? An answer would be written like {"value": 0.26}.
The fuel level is {"value": 0.25}
